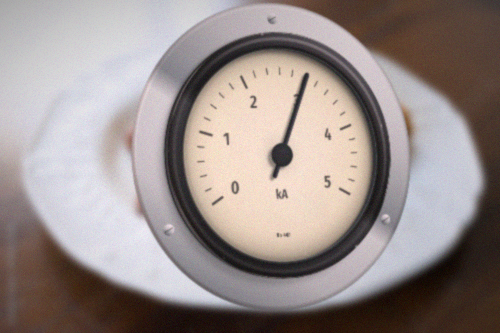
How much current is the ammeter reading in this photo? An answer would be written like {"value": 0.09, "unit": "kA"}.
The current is {"value": 3, "unit": "kA"}
